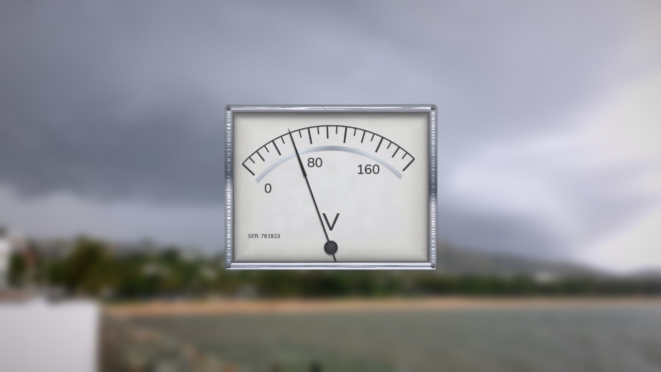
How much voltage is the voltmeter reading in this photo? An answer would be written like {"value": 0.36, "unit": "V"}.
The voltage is {"value": 60, "unit": "V"}
